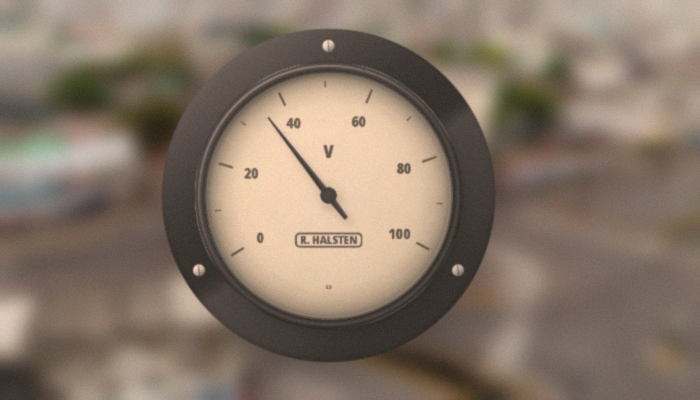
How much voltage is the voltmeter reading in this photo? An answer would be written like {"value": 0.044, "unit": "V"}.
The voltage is {"value": 35, "unit": "V"}
